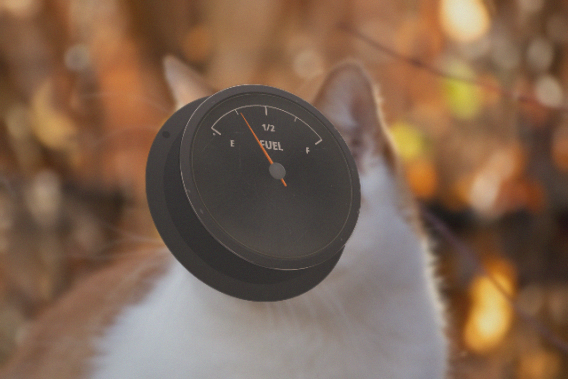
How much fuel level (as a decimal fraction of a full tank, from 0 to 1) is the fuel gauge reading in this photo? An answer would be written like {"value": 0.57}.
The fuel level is {"value": 0.25}
